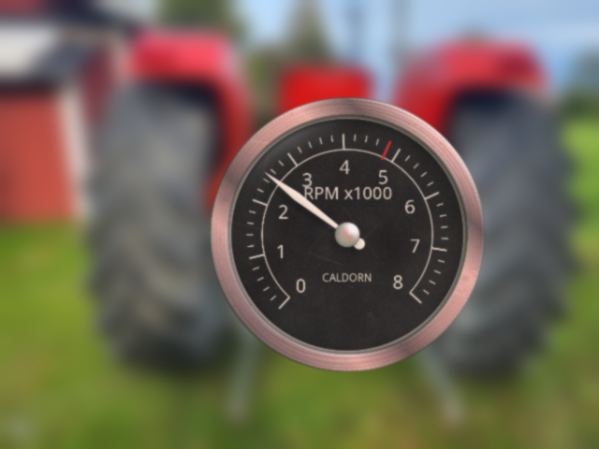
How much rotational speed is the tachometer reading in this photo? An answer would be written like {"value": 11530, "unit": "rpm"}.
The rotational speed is {"value": 2500, "unit": "rpm"}
